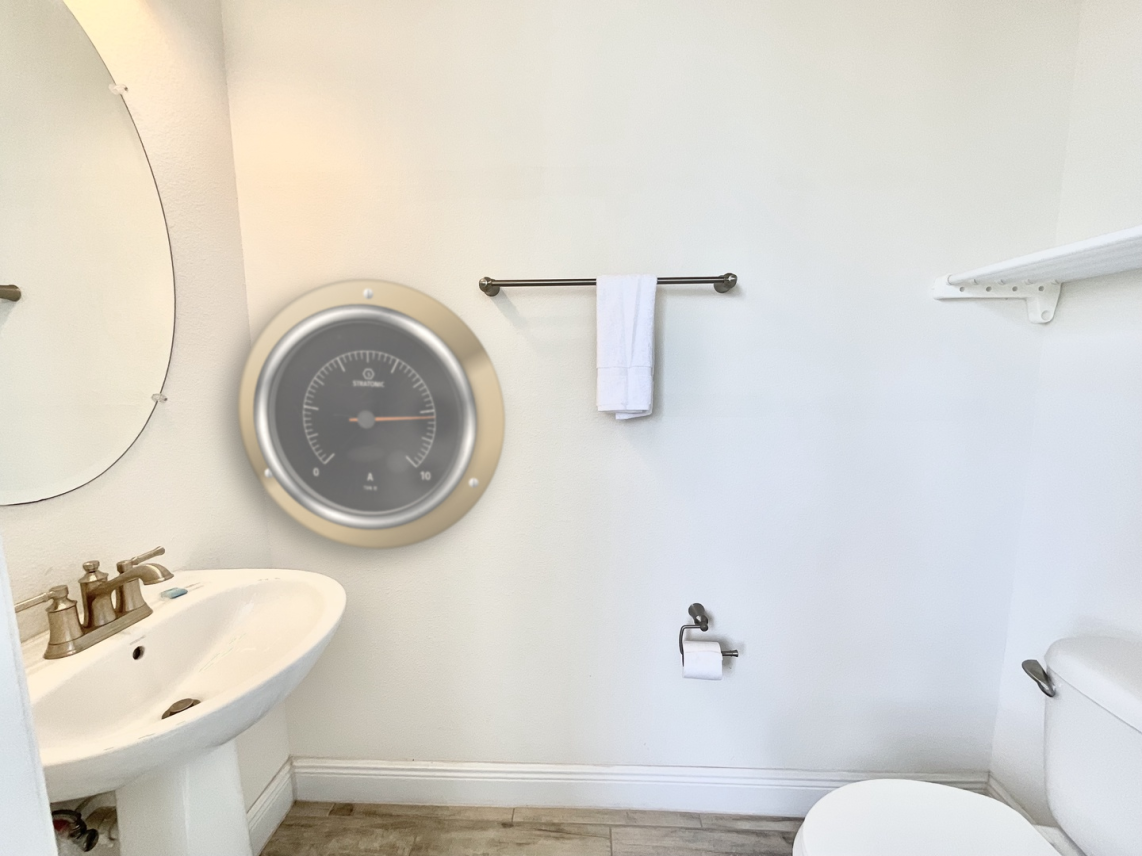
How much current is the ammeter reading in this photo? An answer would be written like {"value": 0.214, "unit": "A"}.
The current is {"value": 8.2, "unit": "A"}
